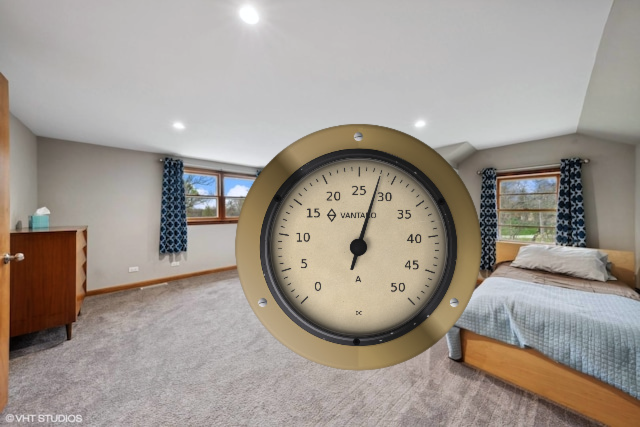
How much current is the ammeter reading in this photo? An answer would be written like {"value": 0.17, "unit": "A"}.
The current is {"value": 28, "unit": "A"}
